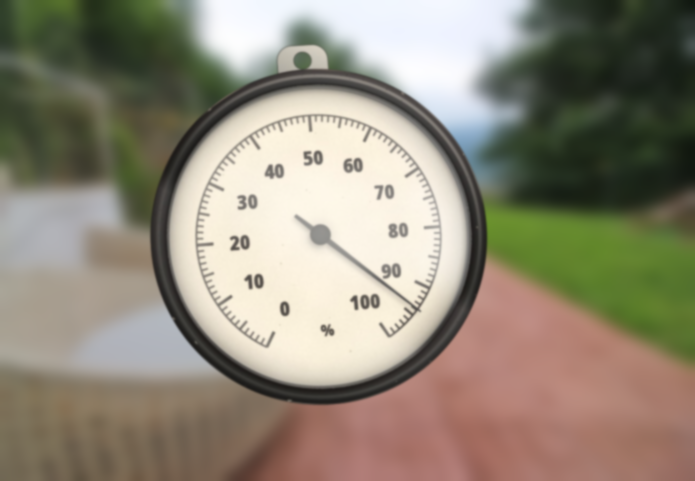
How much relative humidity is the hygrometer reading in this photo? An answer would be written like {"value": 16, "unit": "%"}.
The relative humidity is {"value": 94, "unit": "%"}
